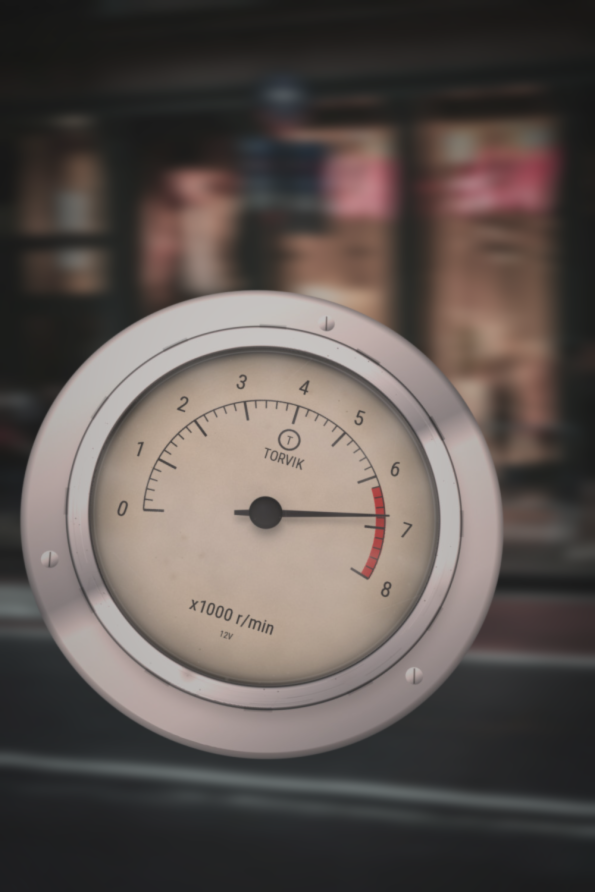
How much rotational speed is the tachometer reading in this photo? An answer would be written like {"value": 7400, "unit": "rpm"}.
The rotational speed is {"value": 6800, "unit": "rpm"}
